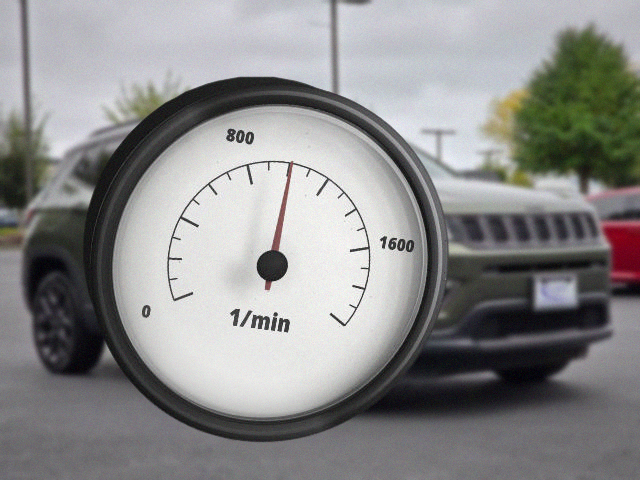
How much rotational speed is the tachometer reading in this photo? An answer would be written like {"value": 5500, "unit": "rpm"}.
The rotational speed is {"value": 1000, "unit": "rpm"}
